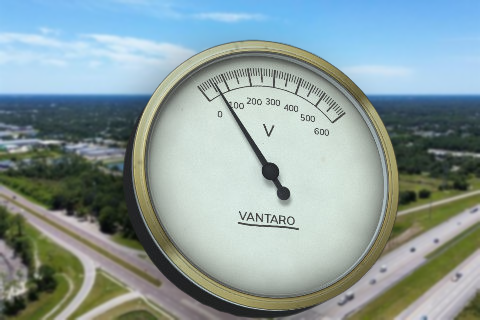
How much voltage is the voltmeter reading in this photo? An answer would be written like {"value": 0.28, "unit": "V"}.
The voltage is {"value": 50, "unit": "V"}
